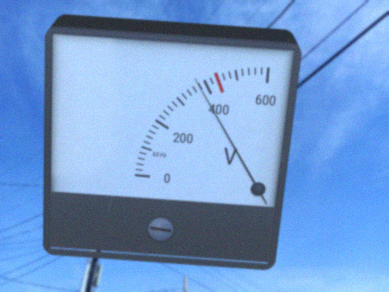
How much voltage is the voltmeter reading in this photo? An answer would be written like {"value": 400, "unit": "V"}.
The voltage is {"value": 380, "unit": "V"}
